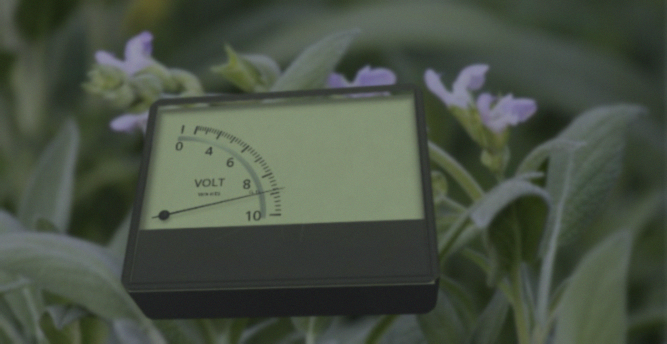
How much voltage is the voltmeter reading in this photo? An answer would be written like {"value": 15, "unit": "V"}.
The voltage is {"value": 9, "unit": "V"}
